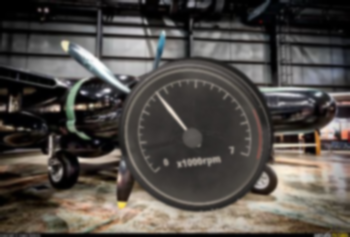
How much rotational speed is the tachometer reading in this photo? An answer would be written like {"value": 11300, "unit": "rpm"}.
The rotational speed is {"value": 2750, "unit": "rpm"}
